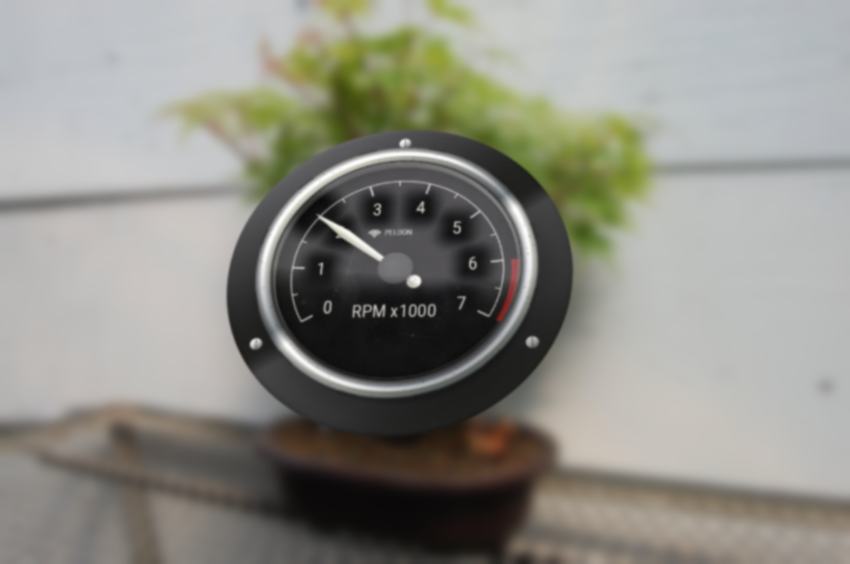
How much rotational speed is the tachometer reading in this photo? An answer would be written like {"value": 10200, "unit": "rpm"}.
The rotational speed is {"value": 2000, "unit": "rpm"}
